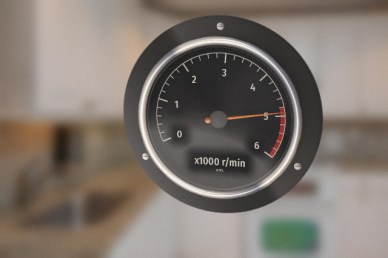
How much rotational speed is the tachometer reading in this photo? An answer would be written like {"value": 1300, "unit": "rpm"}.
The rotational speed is {"value": 4900, "unit": "rpm"}
